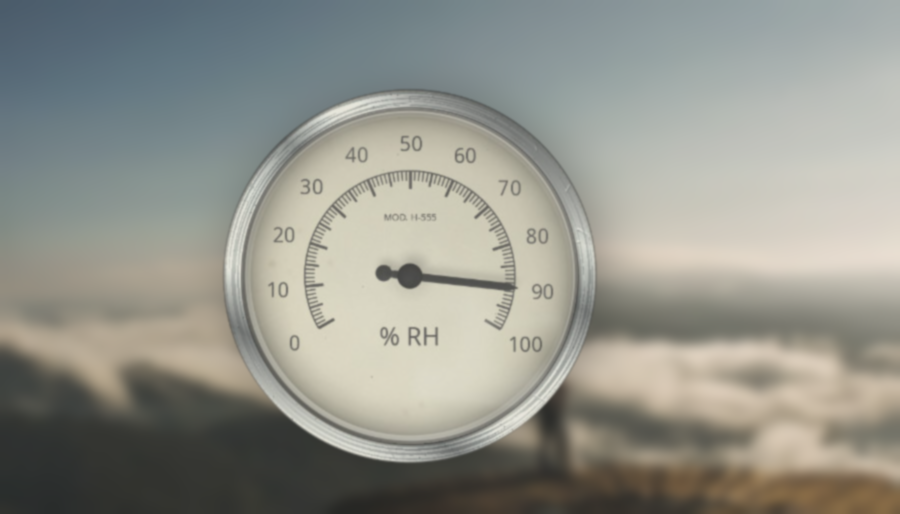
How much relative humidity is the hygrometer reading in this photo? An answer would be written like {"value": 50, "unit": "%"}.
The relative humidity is {"value": 90, "unit": "%"}
